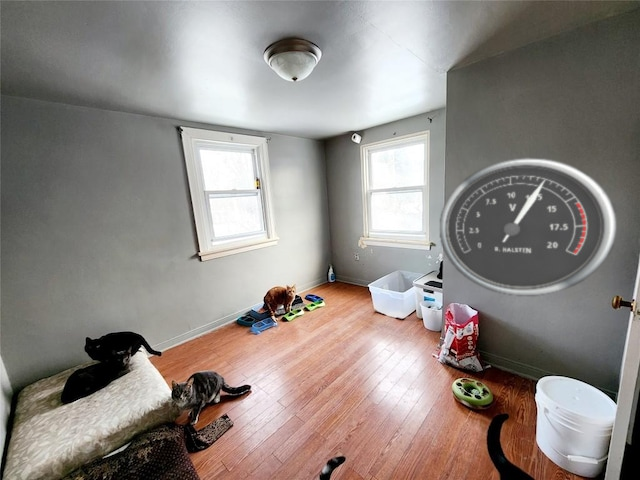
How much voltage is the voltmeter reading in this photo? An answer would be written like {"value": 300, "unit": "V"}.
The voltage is {"value": 12.5, "unit": "V"}
